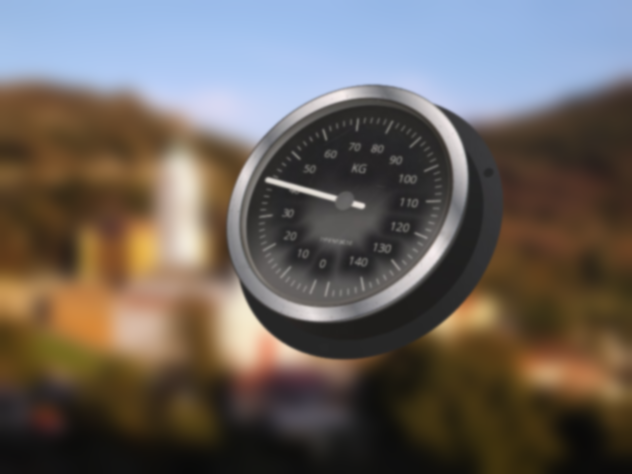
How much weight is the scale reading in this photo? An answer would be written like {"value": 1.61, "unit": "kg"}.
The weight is {"value": 40, "unit": "kg"}
